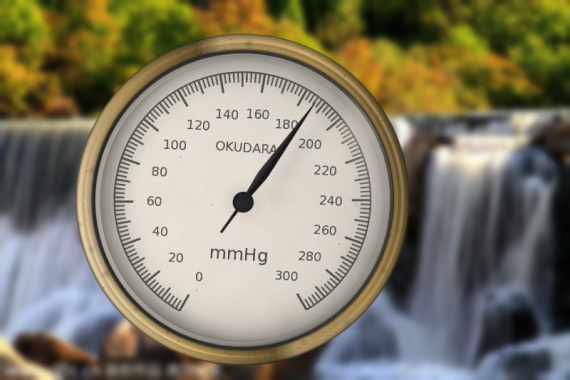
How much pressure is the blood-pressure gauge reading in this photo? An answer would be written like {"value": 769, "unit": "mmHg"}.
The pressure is {"value": 186, "unit": "mmHg"}
